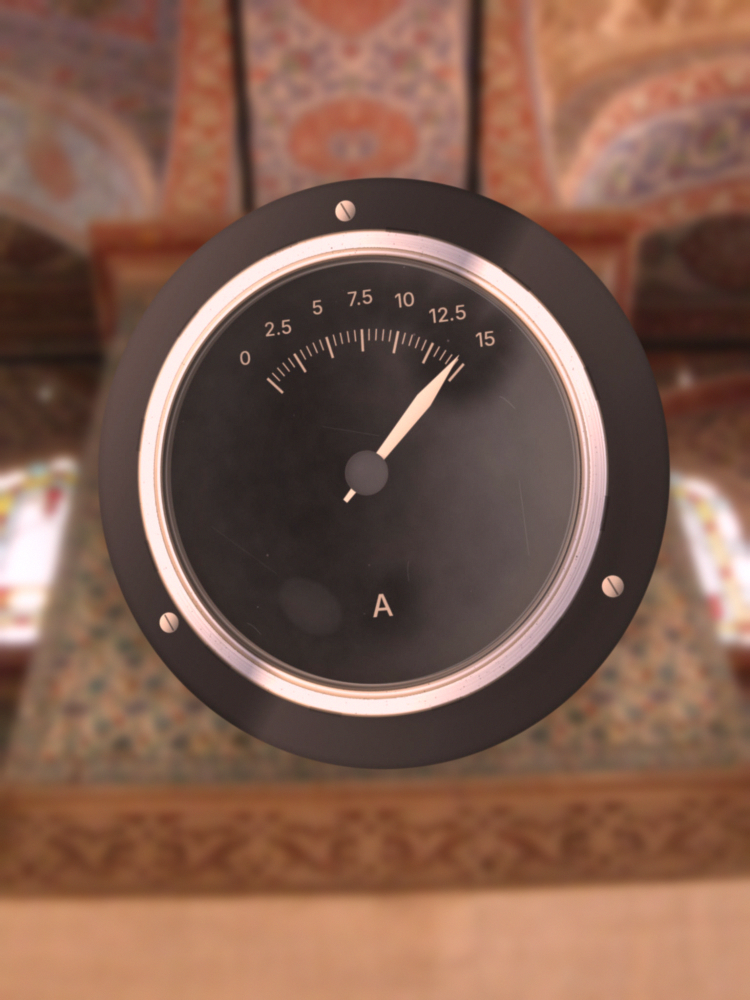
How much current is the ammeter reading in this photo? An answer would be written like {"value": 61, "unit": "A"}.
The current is {"value": 14.5, "unit": "A"}
